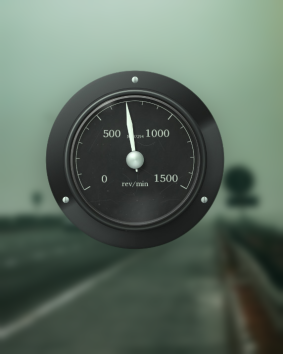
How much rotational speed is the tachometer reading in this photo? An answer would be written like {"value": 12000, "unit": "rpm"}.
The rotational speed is {"value": 700, "unit": "rpm"}
